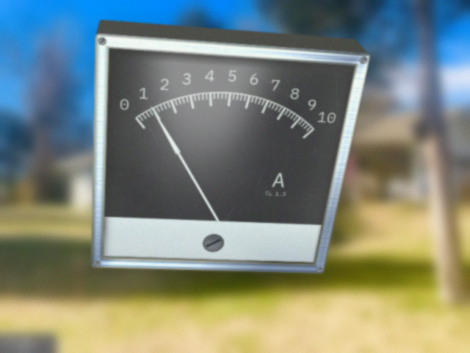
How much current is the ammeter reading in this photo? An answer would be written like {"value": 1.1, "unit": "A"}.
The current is {"value": 1, "unit": "A"}
